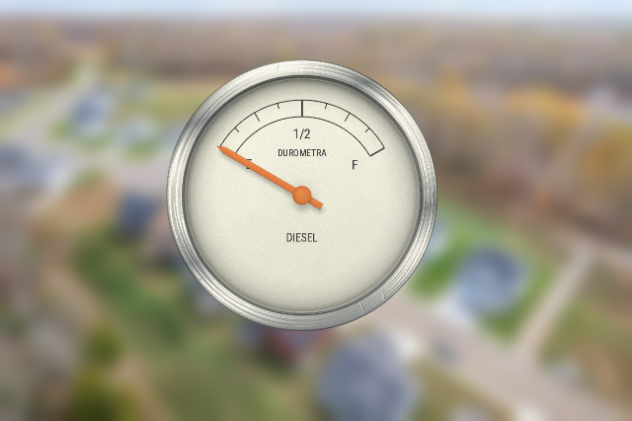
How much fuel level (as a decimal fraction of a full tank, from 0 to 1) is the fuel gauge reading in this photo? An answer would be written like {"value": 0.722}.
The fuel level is {"value": 0}
